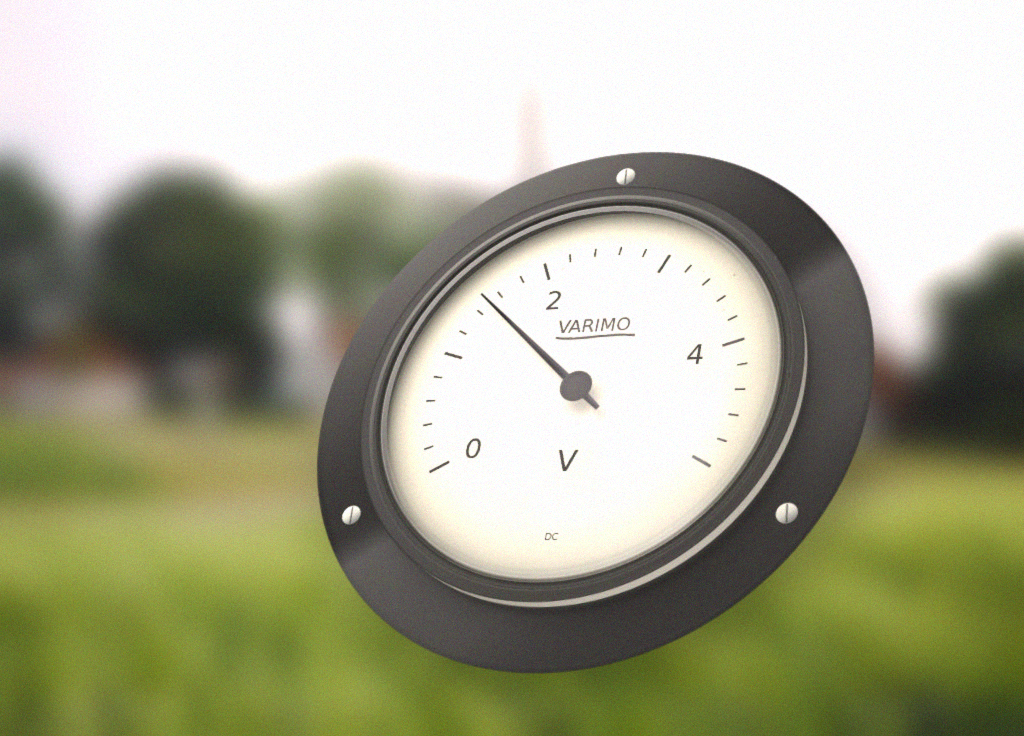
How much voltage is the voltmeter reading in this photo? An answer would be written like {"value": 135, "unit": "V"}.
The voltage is {"value": 1.5, "unit": "V"}
